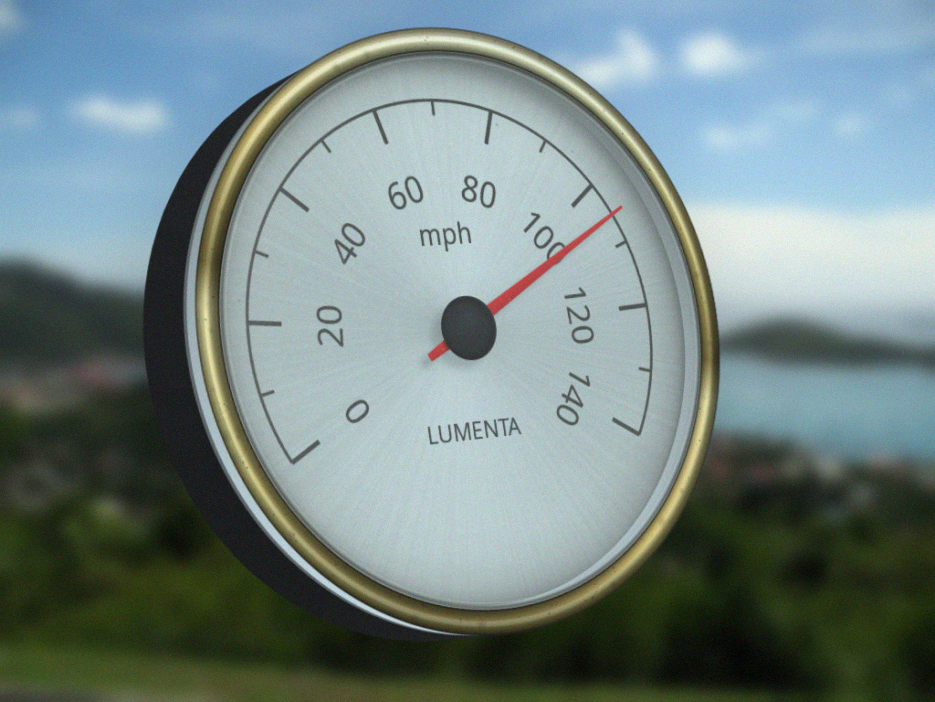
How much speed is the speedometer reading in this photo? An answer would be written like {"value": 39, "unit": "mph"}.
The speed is {"value": 105, "unit": "mph"}
